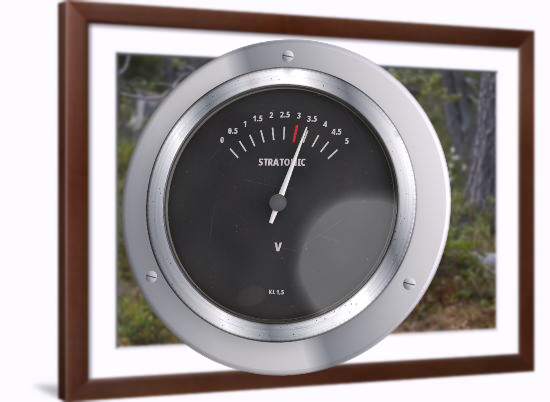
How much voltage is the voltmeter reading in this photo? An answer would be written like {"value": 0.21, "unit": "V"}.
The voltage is {"value": 3.5, "unit": "V"}
